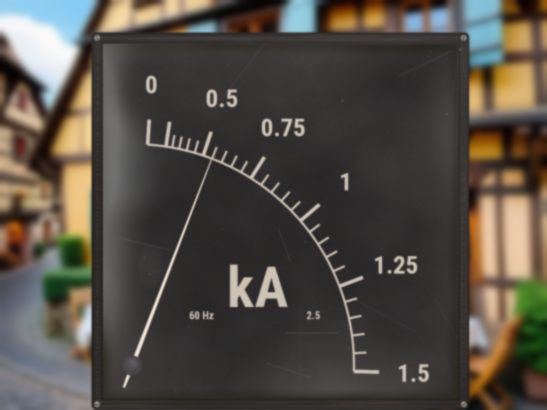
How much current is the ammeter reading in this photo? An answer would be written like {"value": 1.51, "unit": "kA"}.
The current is {"value": 0.55, "unit": "kA"}
